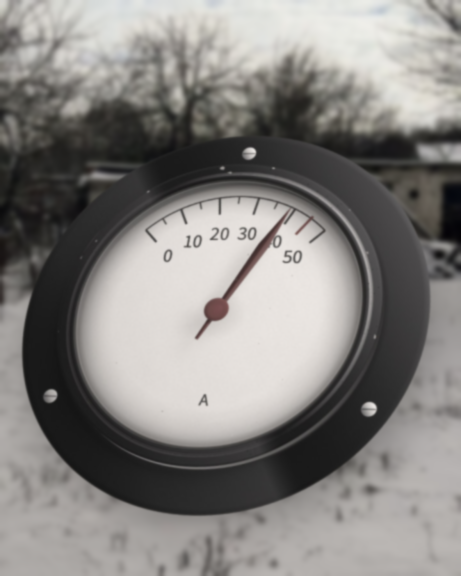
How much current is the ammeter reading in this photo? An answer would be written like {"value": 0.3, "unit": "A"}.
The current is {"value": 40, "unit": "A"}
